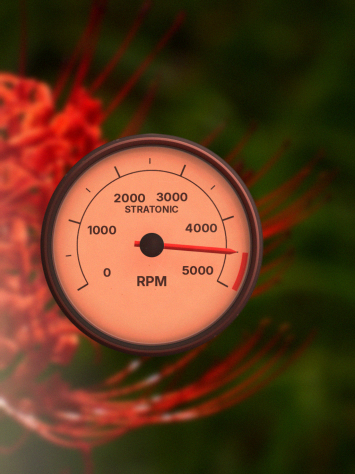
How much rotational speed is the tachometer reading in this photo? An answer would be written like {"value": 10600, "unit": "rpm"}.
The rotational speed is {"value": 4500, "unit": "rpm"}
